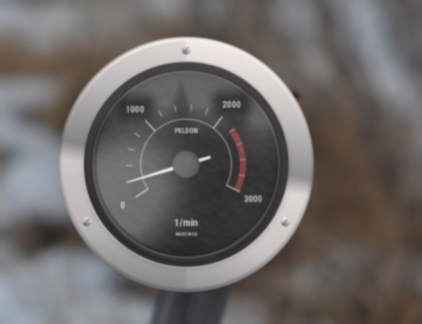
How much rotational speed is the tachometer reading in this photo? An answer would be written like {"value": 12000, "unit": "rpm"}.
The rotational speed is {"value": 200, "unit": "rpm"}
